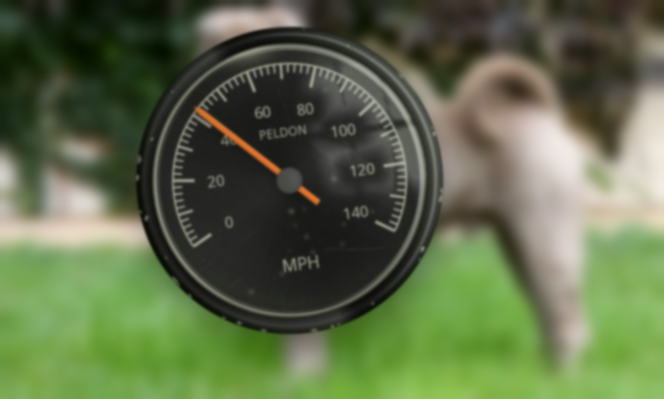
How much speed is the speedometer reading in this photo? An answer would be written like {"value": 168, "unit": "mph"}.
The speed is {"value": 42, "unit": "mph"}
